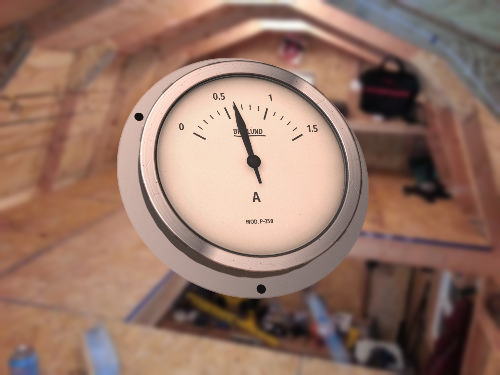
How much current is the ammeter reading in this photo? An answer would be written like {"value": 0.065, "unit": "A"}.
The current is {"value": 0.6, "unit": "A"}
